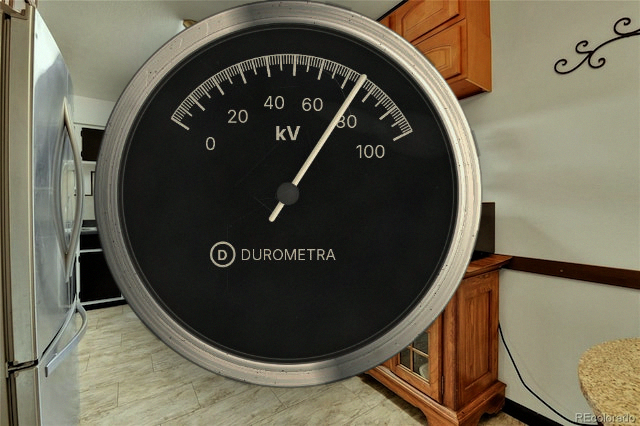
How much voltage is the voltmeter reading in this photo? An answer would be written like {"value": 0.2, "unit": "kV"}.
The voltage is {"value": 75, "unit": "kV"}
